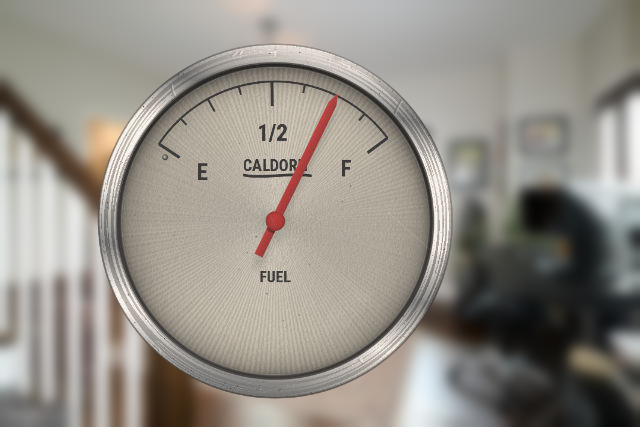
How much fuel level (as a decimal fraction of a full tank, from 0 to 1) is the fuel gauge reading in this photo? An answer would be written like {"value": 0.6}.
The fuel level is {"value": 0.75}
